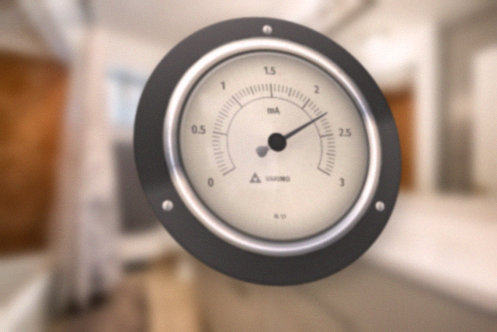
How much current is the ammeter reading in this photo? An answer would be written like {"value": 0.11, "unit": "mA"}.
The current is {"value": 2.25, "unit": "mA"}
